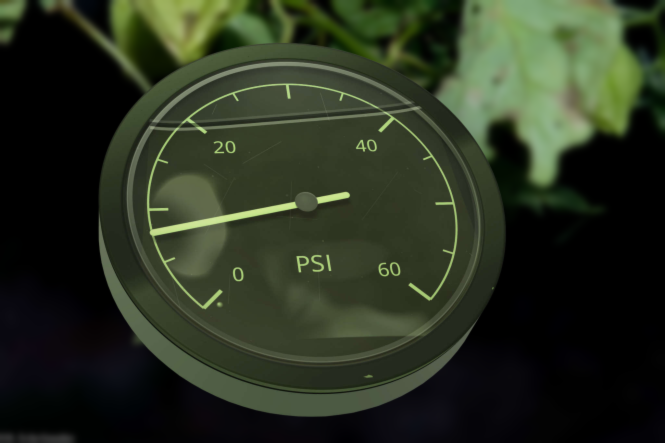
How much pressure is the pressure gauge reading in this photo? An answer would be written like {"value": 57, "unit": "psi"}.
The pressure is {"value": 7.5, "unit": "psi"}
